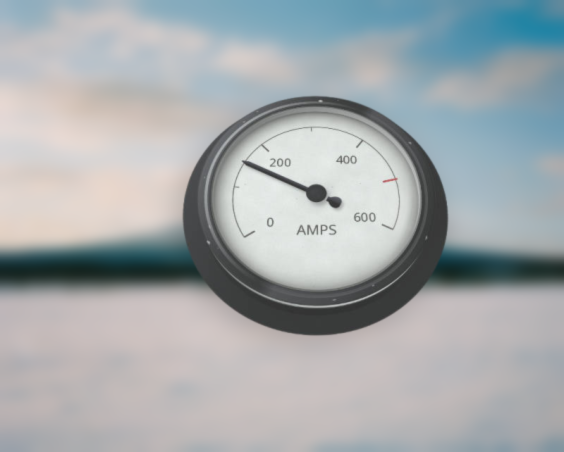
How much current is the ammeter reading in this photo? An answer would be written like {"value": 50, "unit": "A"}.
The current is {"value": 150, "unit": "A"}
